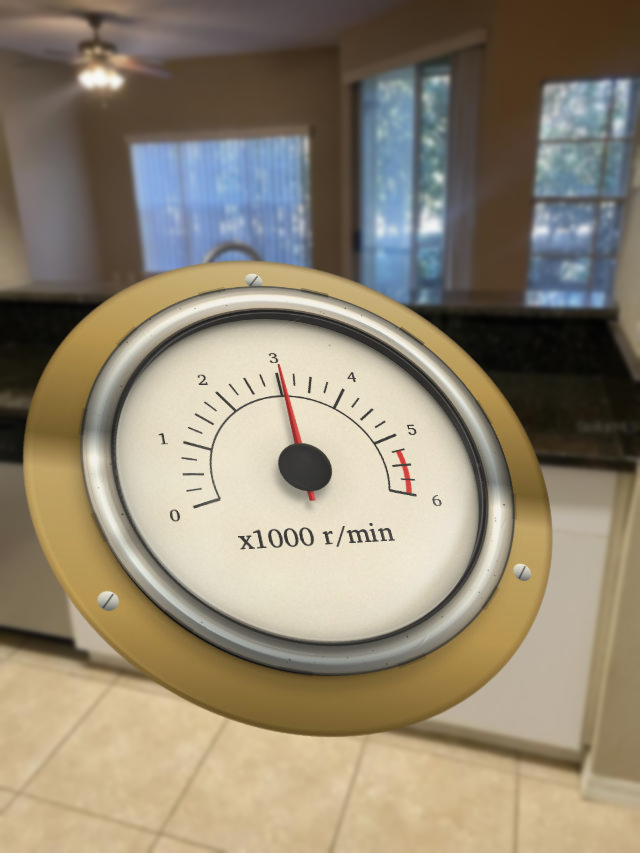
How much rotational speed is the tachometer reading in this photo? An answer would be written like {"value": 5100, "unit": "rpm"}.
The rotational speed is {"value": 3000, "unit": "rpm"}
